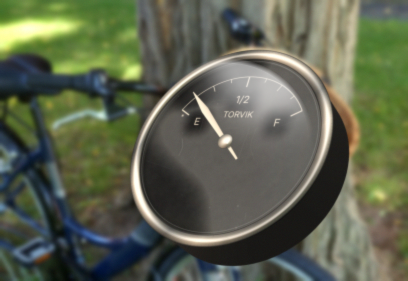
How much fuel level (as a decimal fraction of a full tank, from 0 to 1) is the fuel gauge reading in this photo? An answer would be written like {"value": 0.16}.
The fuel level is {"value": 0.125}
